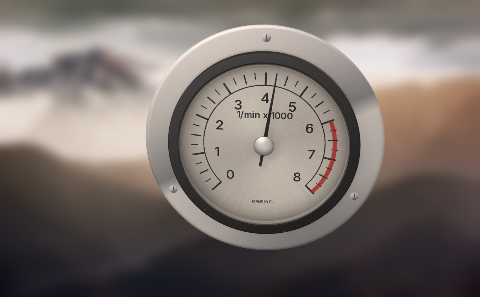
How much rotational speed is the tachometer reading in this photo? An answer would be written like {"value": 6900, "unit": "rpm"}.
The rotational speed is {"value": 4250, "unit": "rpm"}
